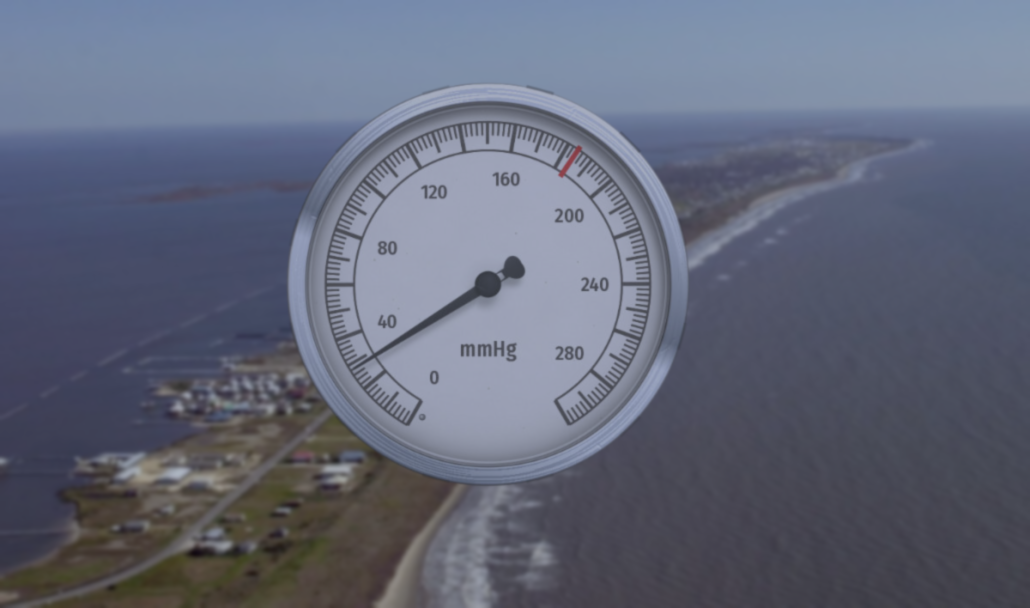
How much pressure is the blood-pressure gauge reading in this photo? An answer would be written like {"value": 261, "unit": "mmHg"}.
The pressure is {"value": 28, "unit": "mmHg"}
